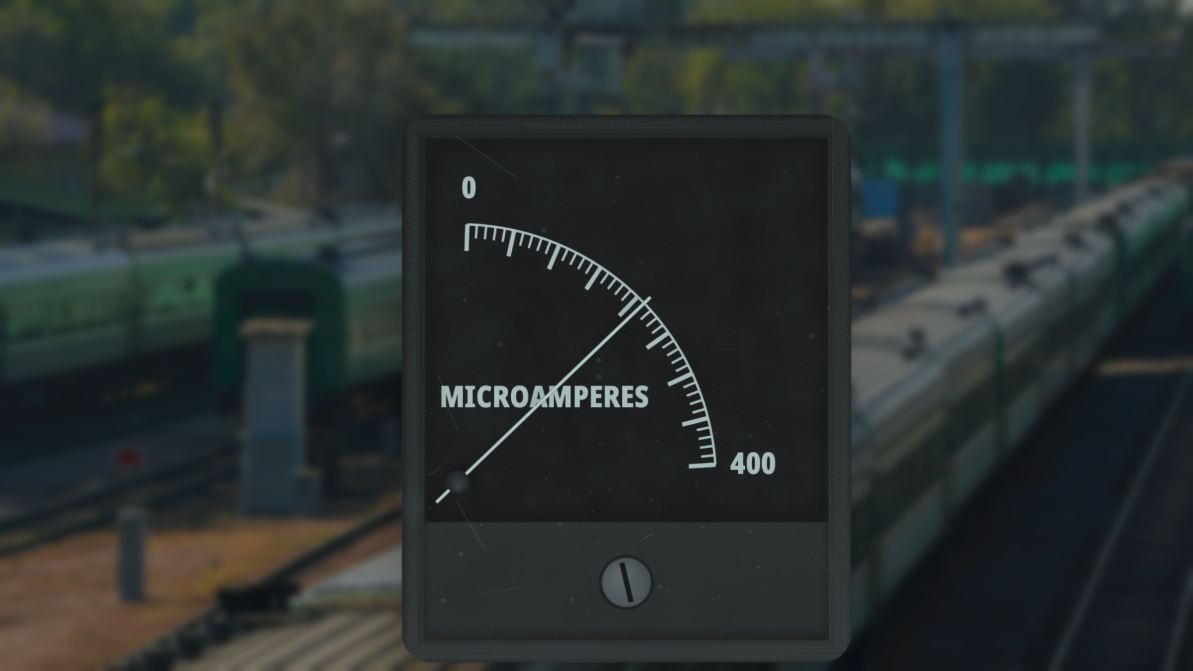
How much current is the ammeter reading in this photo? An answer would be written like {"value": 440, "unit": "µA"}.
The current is {"value": 210, "unit": "µA"}
